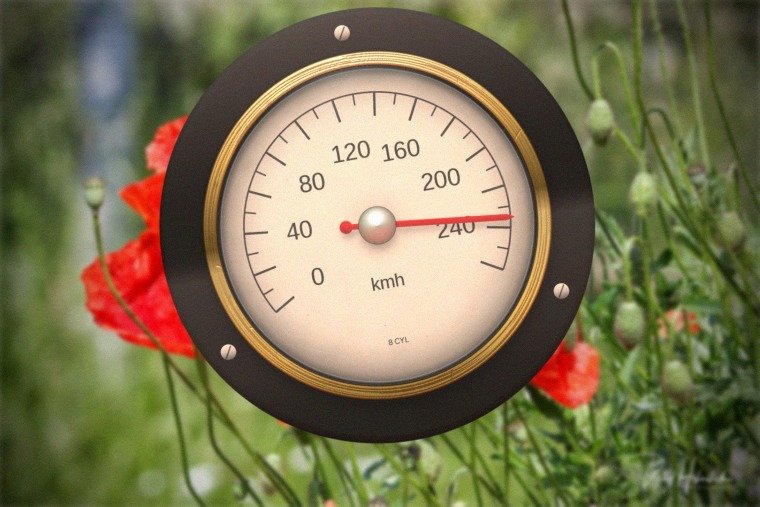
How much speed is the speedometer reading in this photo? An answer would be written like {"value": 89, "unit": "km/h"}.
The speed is {"value": 235, "unit": "km/h"}
